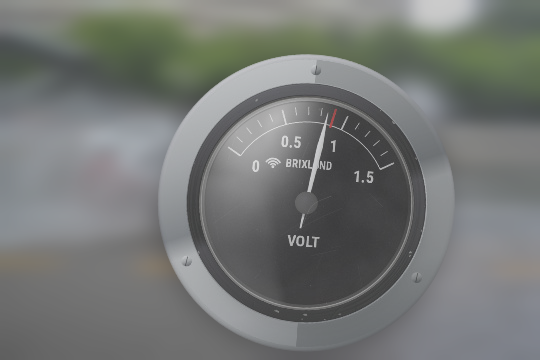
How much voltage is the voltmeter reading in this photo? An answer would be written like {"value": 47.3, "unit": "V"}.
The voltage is {"value": 0.85, "unit": "V"}
